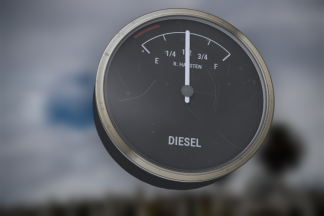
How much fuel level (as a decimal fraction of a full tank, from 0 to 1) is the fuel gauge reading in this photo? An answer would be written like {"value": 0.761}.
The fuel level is {"value": 0.5}
